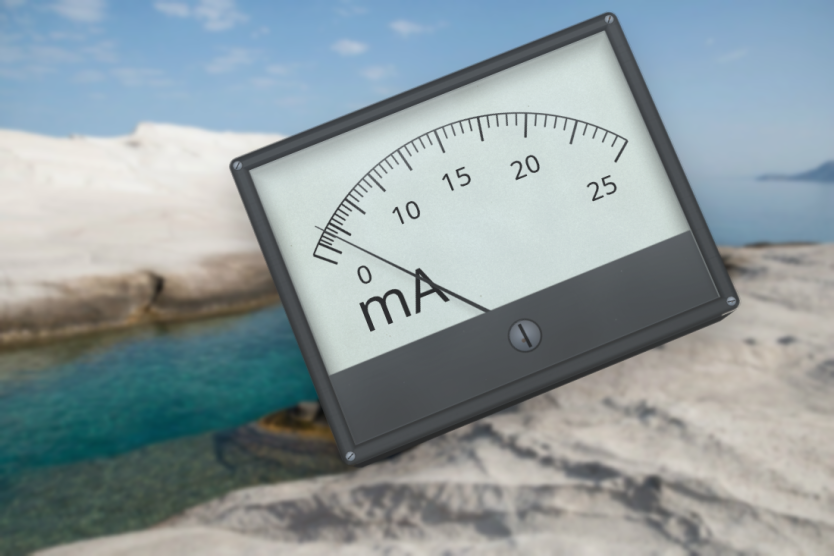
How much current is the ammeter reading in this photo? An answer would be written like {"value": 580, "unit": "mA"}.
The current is {"value": 4, "unit": "mA"}
